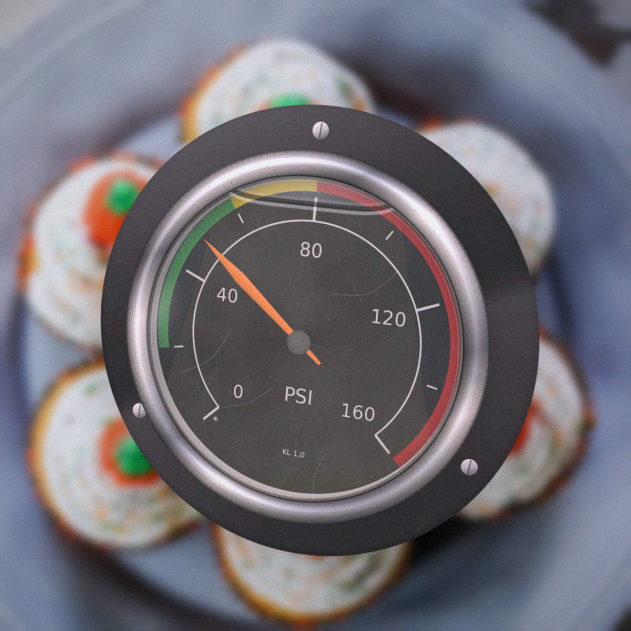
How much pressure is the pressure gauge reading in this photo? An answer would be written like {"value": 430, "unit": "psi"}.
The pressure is {"value": 50, "unit": "psi"}
